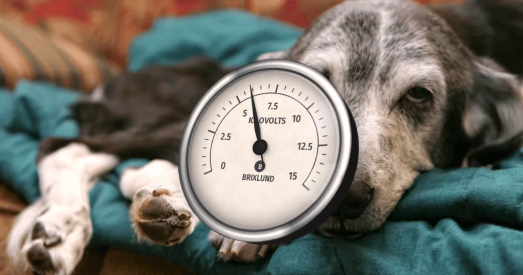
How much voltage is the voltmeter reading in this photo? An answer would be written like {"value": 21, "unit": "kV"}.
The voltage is {"value": 6, "unit": "kV"}
